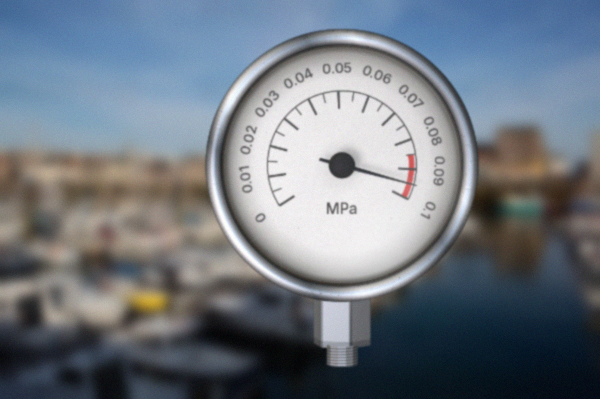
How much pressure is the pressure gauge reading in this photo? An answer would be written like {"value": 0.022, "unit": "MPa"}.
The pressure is {"value": 0.095, "unit": "MPa"}
